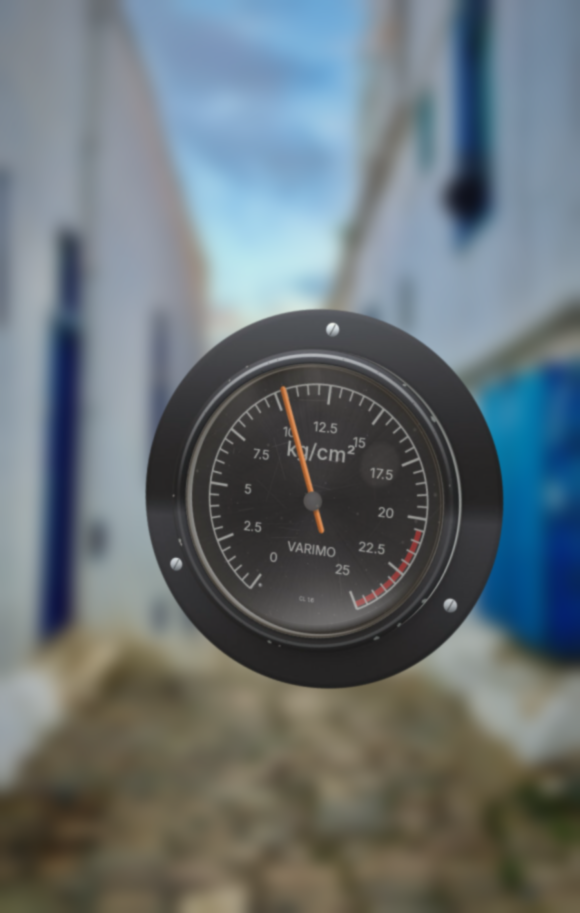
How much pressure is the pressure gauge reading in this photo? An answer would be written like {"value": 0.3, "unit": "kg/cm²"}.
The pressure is {"value": 10.5, "unit": "kg/cm²"}
